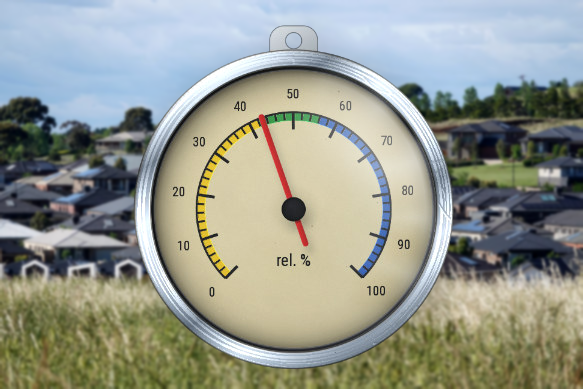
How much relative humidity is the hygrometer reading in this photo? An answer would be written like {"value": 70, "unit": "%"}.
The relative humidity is {"value": 43, "unit": "%"}
